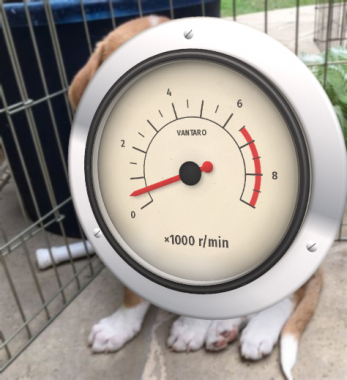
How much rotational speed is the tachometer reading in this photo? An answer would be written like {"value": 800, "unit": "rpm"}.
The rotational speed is {"value": 500, "unit": "rpm"}
